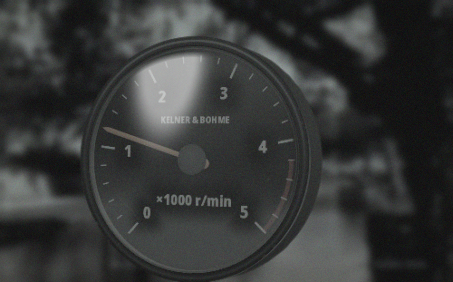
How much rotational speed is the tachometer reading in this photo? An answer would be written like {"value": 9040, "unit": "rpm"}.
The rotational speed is {"value": 1200, "unit": "rpm"}
